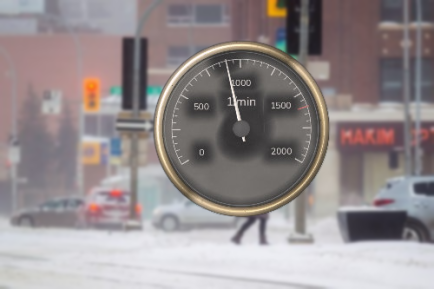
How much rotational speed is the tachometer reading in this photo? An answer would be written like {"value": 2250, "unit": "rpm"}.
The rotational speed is {"value": 900, "unit": "rpm"}
